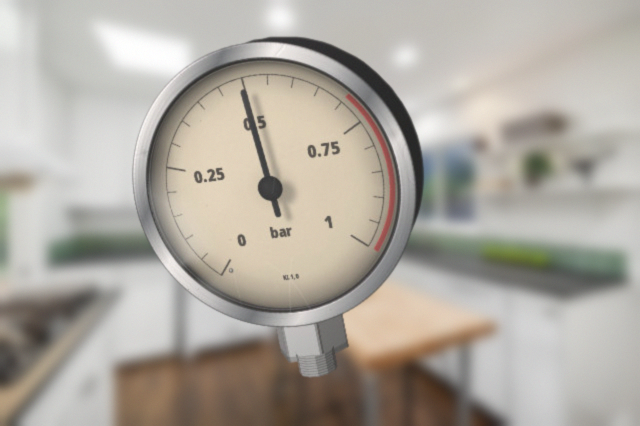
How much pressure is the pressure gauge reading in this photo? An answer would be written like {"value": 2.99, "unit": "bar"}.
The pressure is {"value": 0.5, "unit": "bar"}
